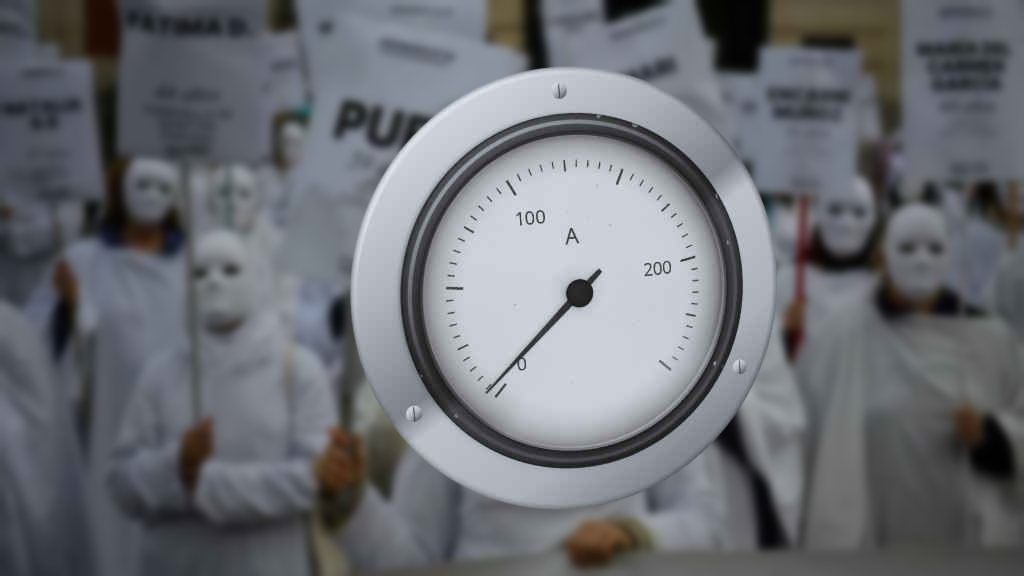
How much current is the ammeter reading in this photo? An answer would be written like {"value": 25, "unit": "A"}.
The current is {"value": 5, "unit": "A"}
